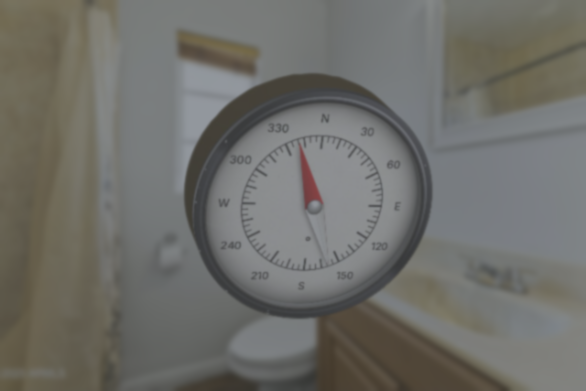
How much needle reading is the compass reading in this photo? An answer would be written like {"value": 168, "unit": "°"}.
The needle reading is {"value": 340, "unit": "°"}
